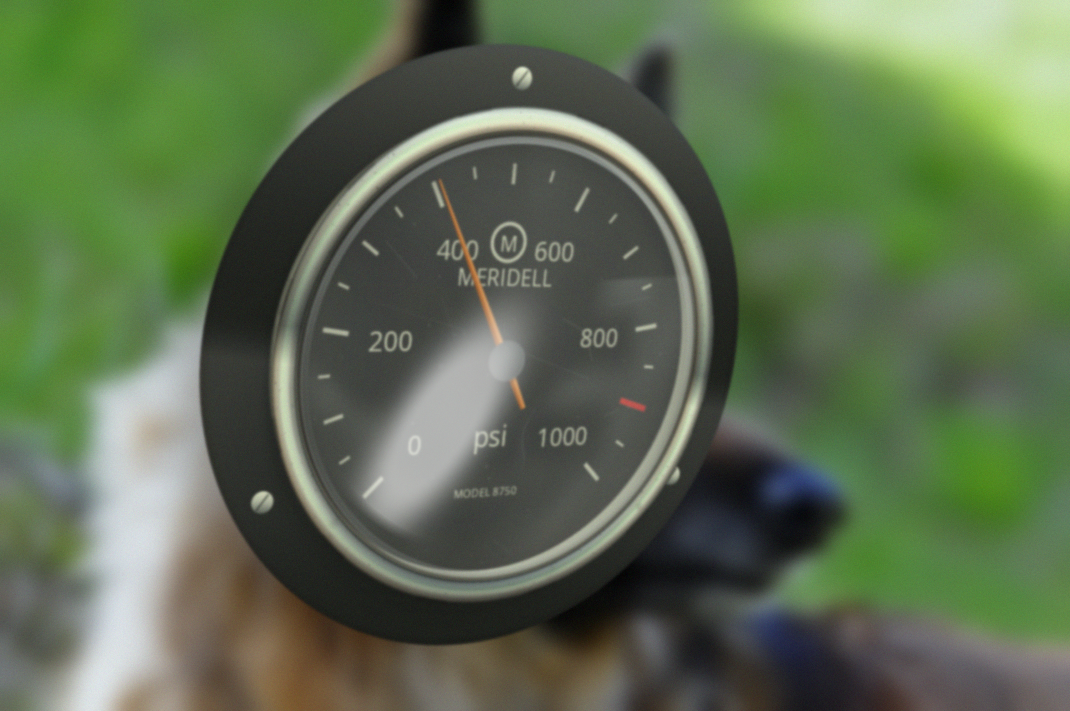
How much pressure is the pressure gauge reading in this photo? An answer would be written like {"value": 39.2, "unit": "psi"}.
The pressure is {"value": 400, "unit": "psi"}
